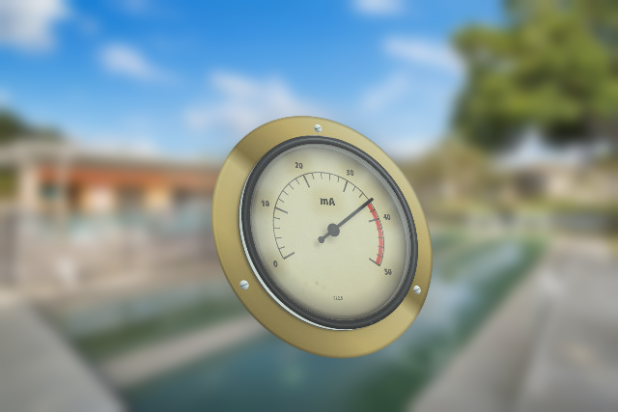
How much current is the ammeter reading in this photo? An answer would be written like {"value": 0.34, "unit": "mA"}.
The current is {"value": 36, "unit": "mA"}
